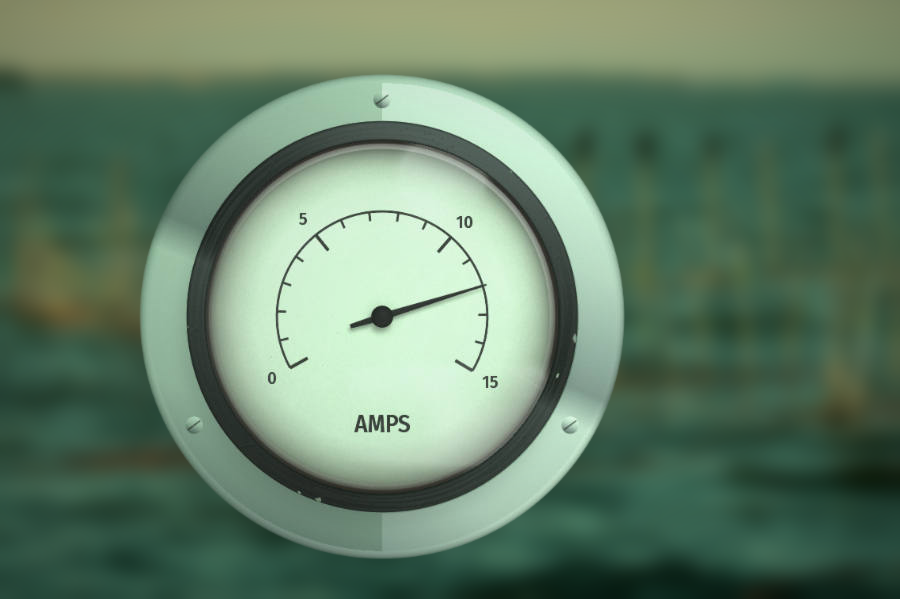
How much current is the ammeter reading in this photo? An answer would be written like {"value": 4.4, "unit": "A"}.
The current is {"value": 12, "unit": "A"}
